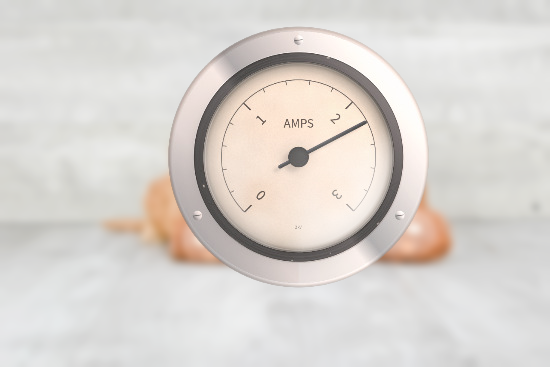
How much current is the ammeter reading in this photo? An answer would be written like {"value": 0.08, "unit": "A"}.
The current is {"value": 2.2, "unit": "A"}
